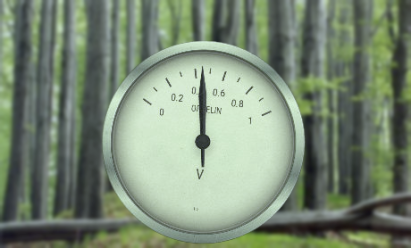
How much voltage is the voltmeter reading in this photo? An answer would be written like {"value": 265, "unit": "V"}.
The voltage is {"value": 0.45, "unit": "V"}
